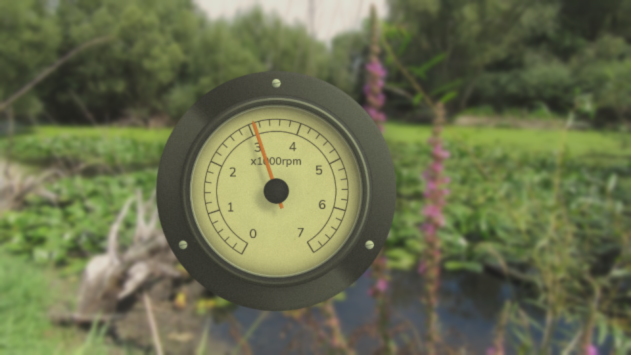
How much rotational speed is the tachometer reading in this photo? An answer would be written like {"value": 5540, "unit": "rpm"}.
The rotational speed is {"value": 3100, "unit": "rpm"}
